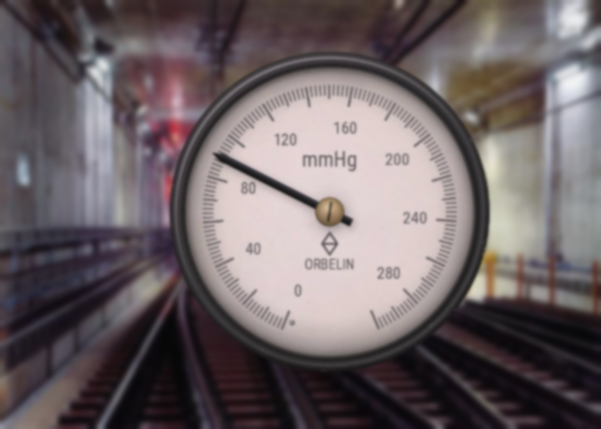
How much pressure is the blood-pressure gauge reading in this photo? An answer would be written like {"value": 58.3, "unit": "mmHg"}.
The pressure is {"value": 90, "unit": "mmHg"}
